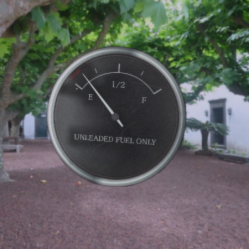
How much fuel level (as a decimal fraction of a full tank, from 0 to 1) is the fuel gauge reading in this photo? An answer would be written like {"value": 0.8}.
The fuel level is {"value": 0.125}
